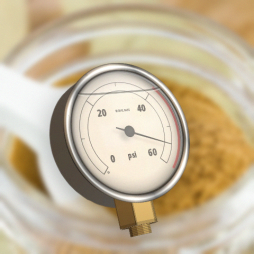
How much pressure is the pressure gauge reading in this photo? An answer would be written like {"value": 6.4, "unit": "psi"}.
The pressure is {"value": 55, "unit": "psi"}
